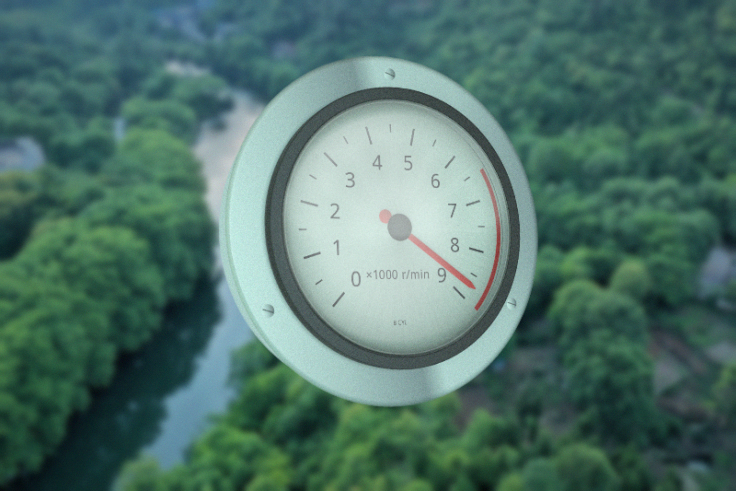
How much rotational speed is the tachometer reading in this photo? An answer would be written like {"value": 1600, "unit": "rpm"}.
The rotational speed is {"value": 8750, "unit": "rpm"}
